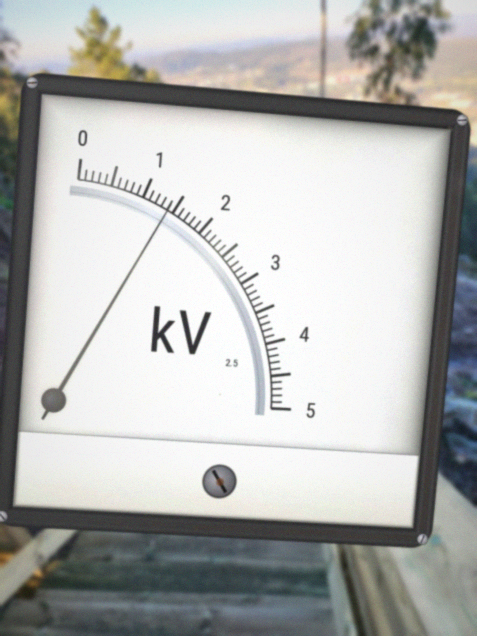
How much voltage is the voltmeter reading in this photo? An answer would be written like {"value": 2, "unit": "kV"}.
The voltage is {"value": 1.4, "unit": "kV"}
